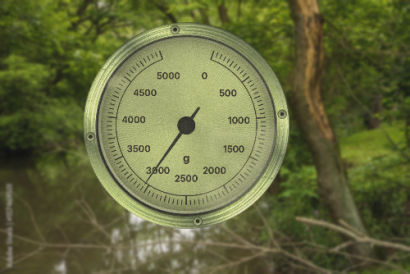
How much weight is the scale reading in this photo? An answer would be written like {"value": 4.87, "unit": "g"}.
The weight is {"value": 3050, "unit": "g"}
